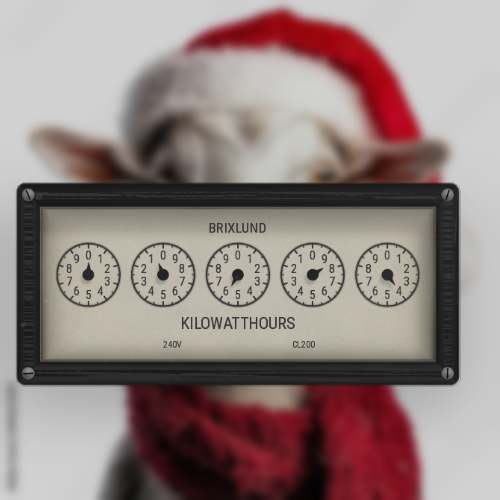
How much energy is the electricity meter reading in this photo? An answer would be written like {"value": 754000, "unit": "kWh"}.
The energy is {"value": 584, "unit": "kWh"}
